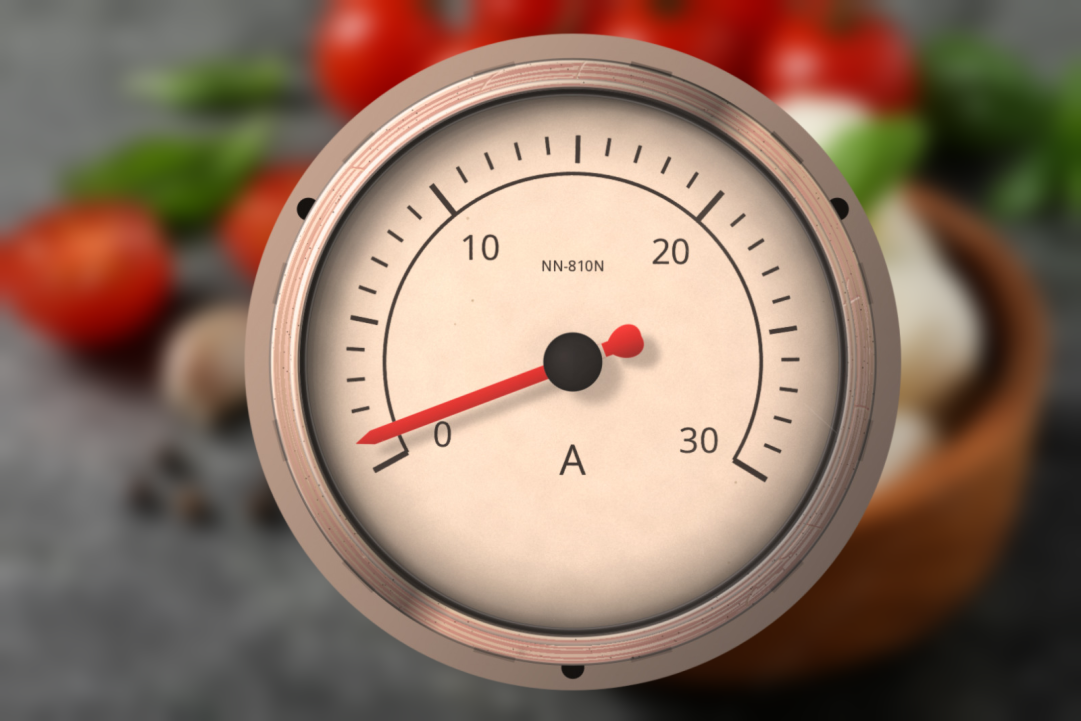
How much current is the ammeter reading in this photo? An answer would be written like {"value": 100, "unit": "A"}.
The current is {"value": 1, "unit": "A"}
